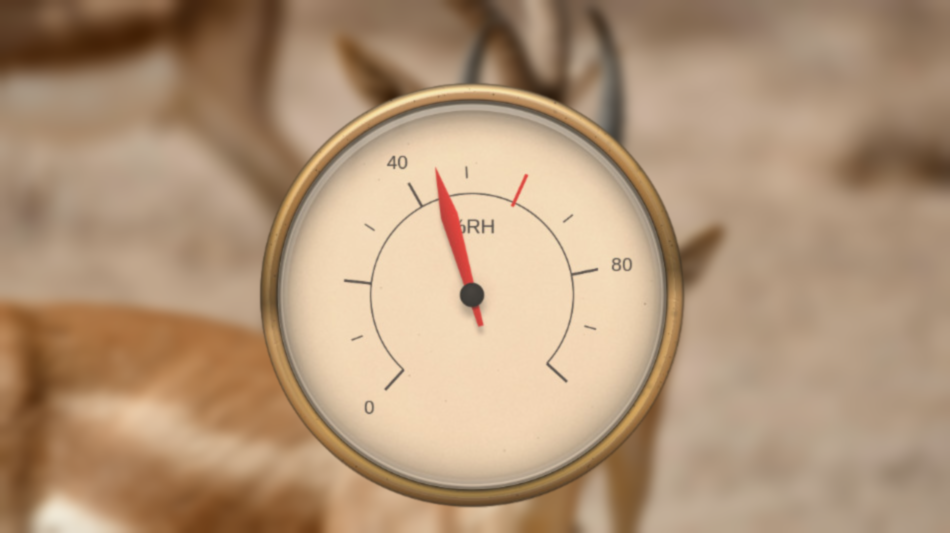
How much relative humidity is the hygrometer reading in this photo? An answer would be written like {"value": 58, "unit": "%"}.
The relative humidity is {"value": 45, "unit": "%"}
